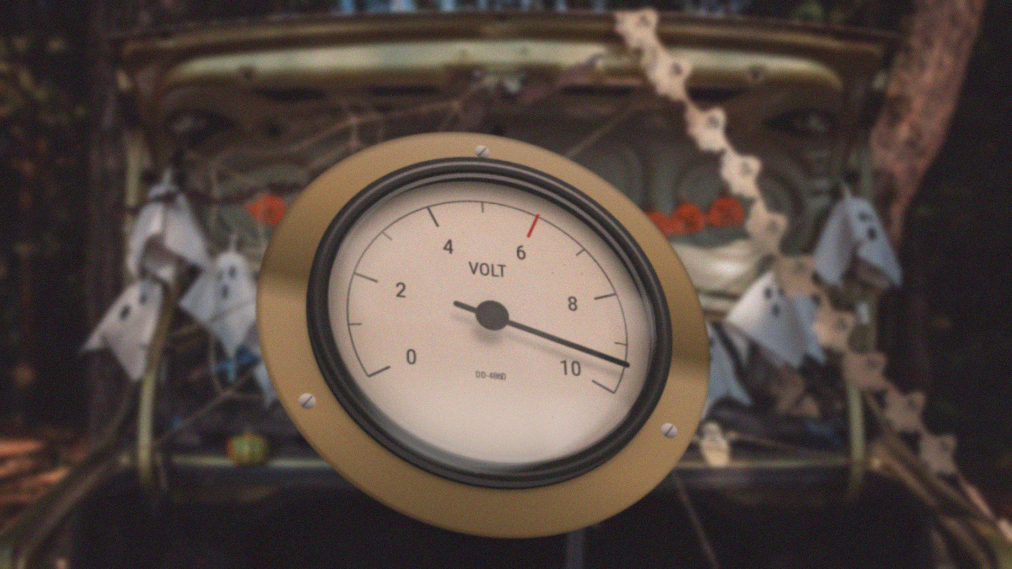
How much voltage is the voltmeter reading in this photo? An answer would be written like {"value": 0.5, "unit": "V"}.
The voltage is {"value": 9.5, "unit": "V"}
